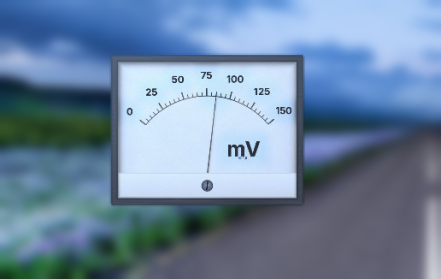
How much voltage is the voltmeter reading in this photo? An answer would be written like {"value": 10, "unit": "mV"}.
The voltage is {"value": 85, "unit": "mV"}
